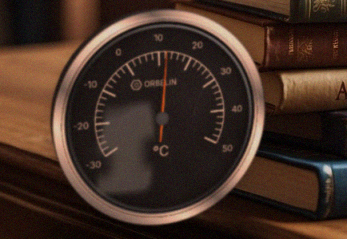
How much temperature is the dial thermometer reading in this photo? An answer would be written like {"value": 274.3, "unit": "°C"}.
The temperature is {"value": 12, "unit": "°C"}
